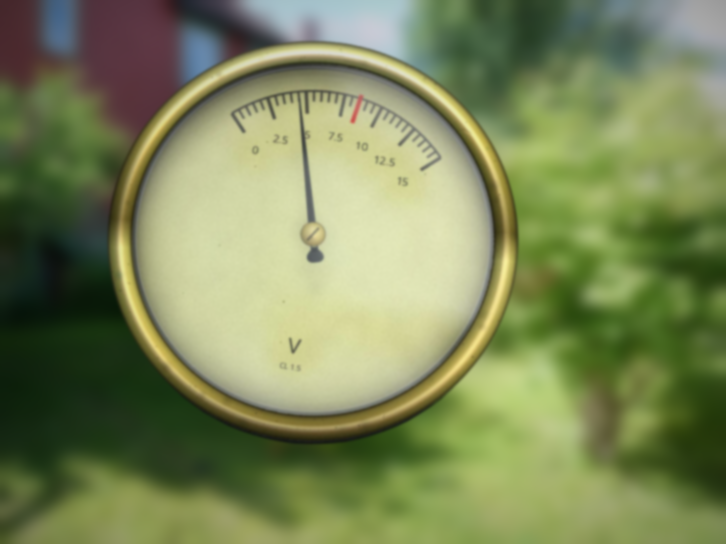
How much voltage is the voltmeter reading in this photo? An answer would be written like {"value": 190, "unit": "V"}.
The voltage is {"value": 4.5, "unit": "V"}
